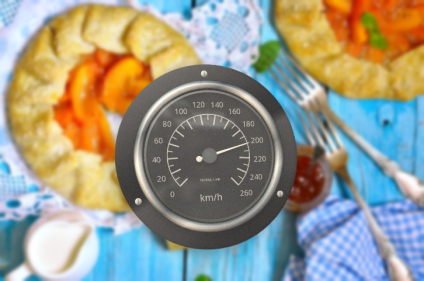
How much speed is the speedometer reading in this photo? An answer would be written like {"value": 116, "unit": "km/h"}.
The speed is {"value": 200, "unit": "km/h"}
